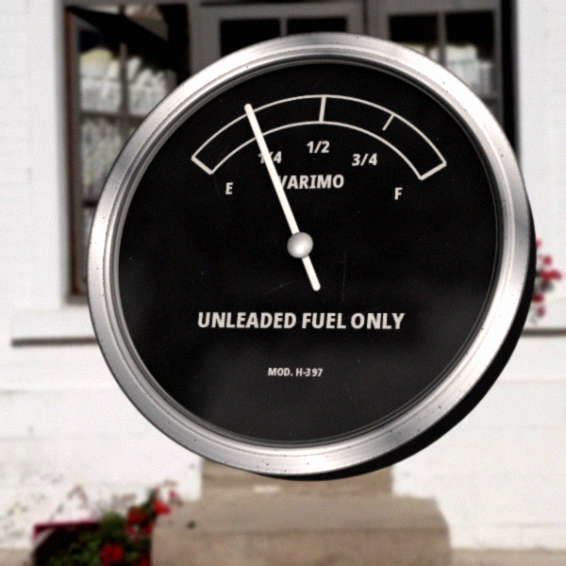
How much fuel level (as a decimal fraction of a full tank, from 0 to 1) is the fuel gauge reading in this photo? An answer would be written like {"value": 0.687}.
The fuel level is {"value": 0.25}
